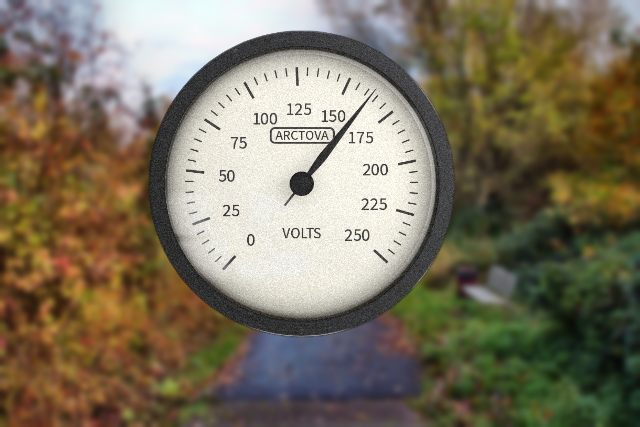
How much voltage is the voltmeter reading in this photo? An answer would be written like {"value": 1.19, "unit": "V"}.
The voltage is {"value": 162.5, "unit": "V"}
